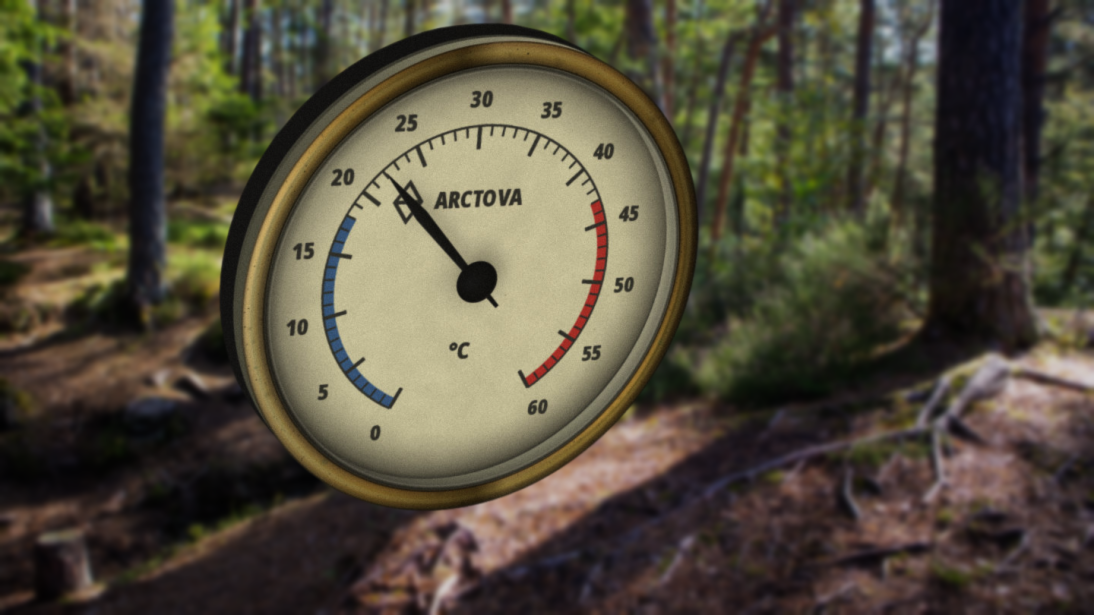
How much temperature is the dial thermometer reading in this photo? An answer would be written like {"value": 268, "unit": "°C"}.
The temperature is {"value": 22, "unit": "°C"}
